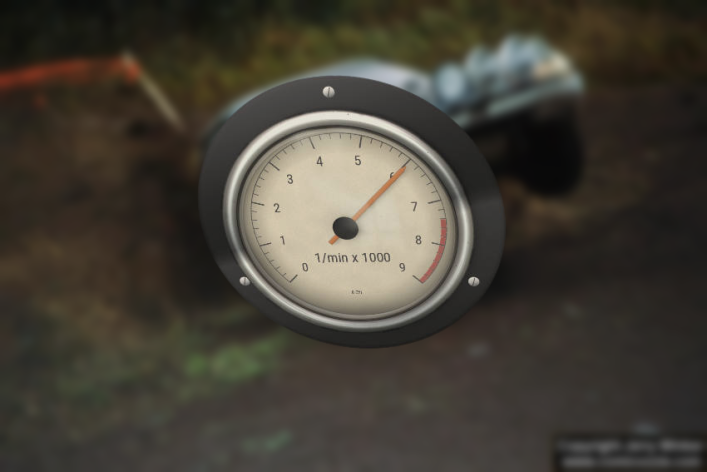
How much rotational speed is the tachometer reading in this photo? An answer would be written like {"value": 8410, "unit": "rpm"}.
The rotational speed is {"value": 6000, "unit": "rpm"}
